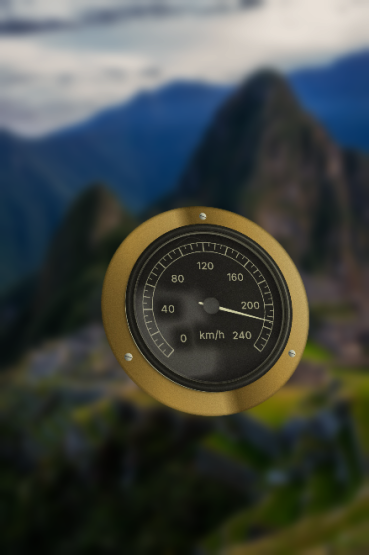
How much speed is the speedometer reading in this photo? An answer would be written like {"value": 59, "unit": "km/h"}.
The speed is {"value": 215, "unit": "km/h"}
